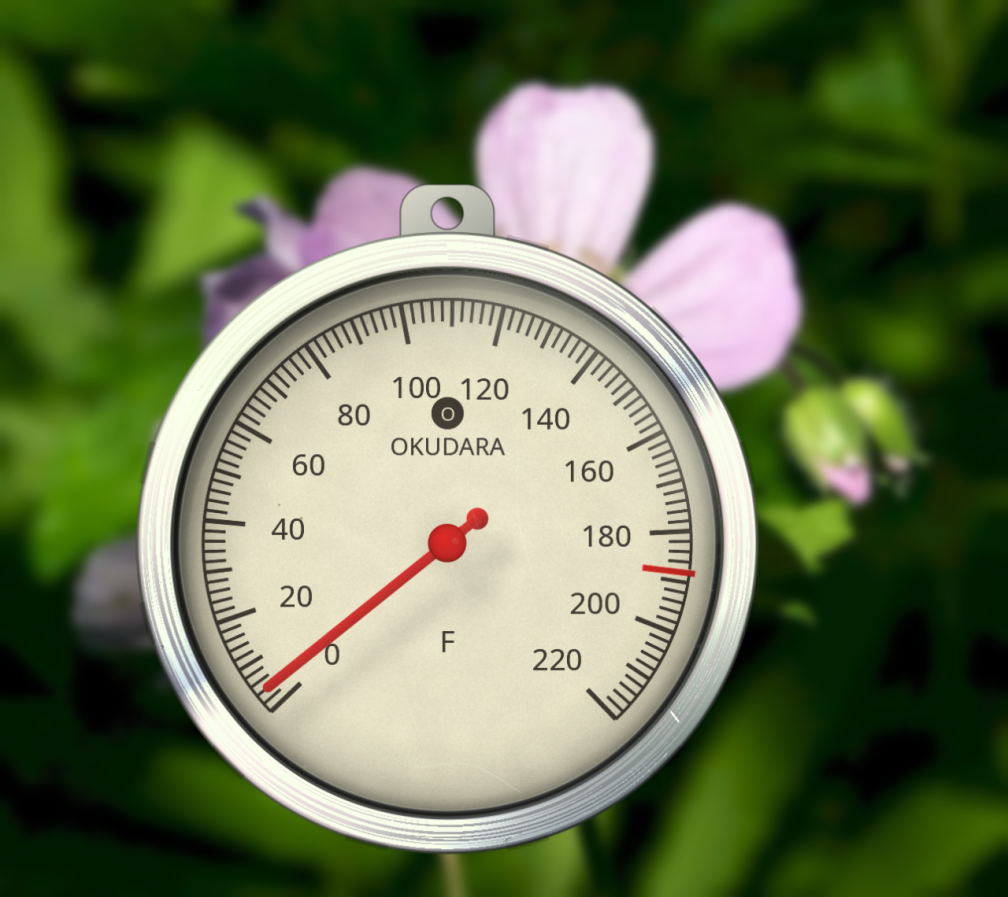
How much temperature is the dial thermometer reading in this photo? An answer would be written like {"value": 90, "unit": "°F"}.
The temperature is {"value": 4, "unit": "°F"}
